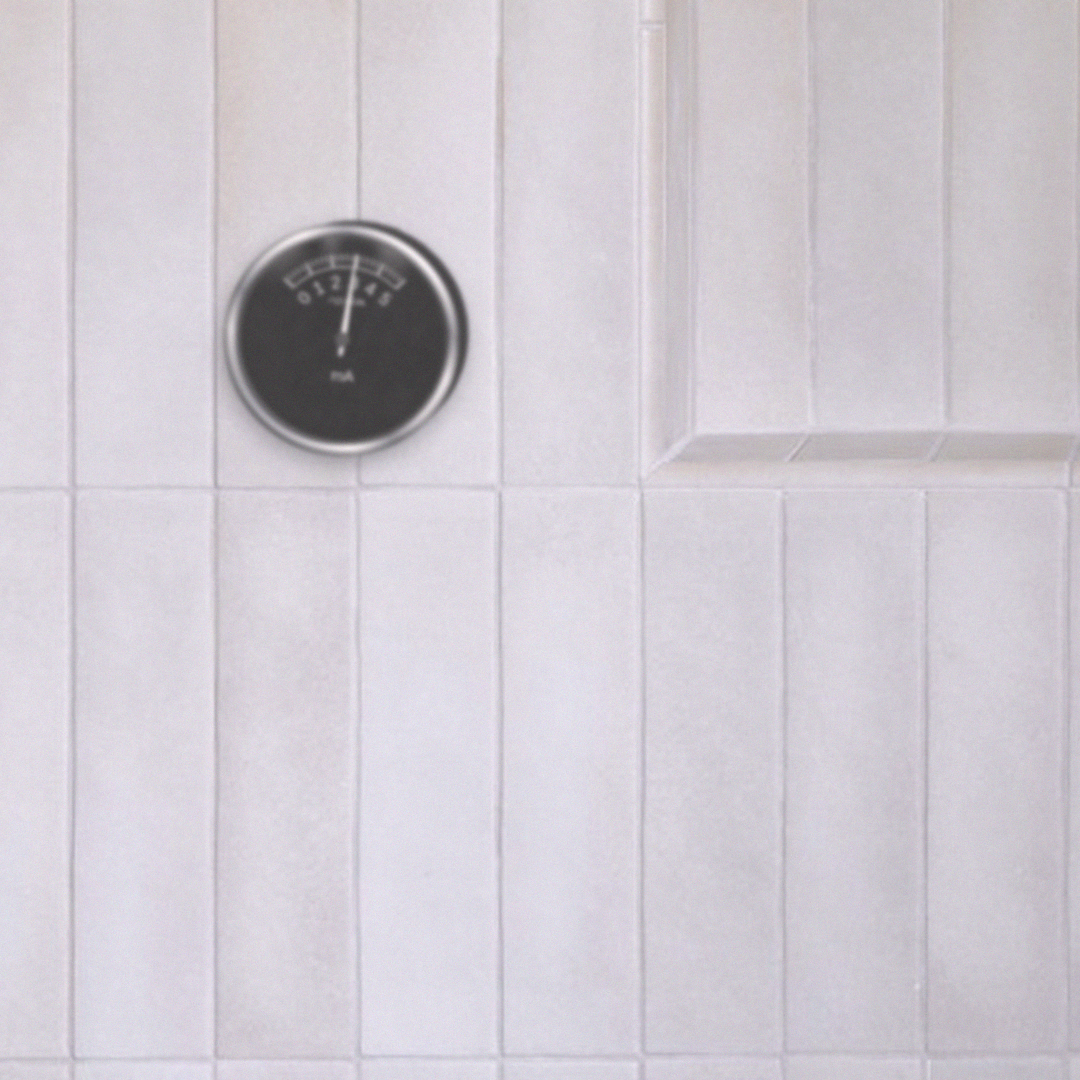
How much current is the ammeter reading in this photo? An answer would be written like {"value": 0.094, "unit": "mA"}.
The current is {"value": 3, "unit": "mA"}
